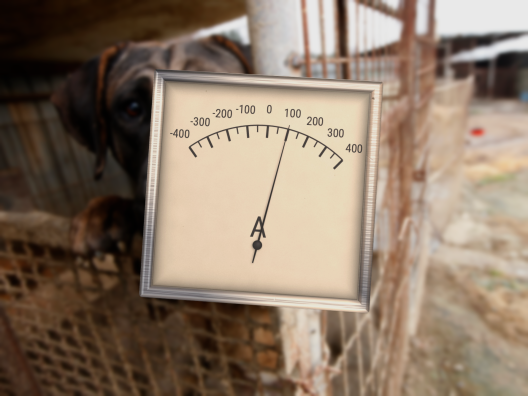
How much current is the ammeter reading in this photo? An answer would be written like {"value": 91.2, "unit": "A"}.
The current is {"value": 100, "unit": "A"}
